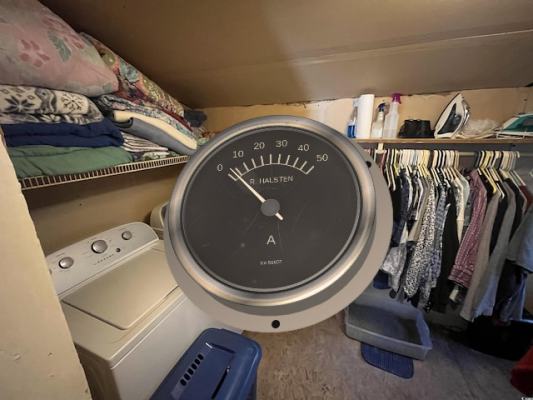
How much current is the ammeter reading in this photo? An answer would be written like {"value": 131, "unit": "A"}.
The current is {"value": 2.5, "unit": "A"}
